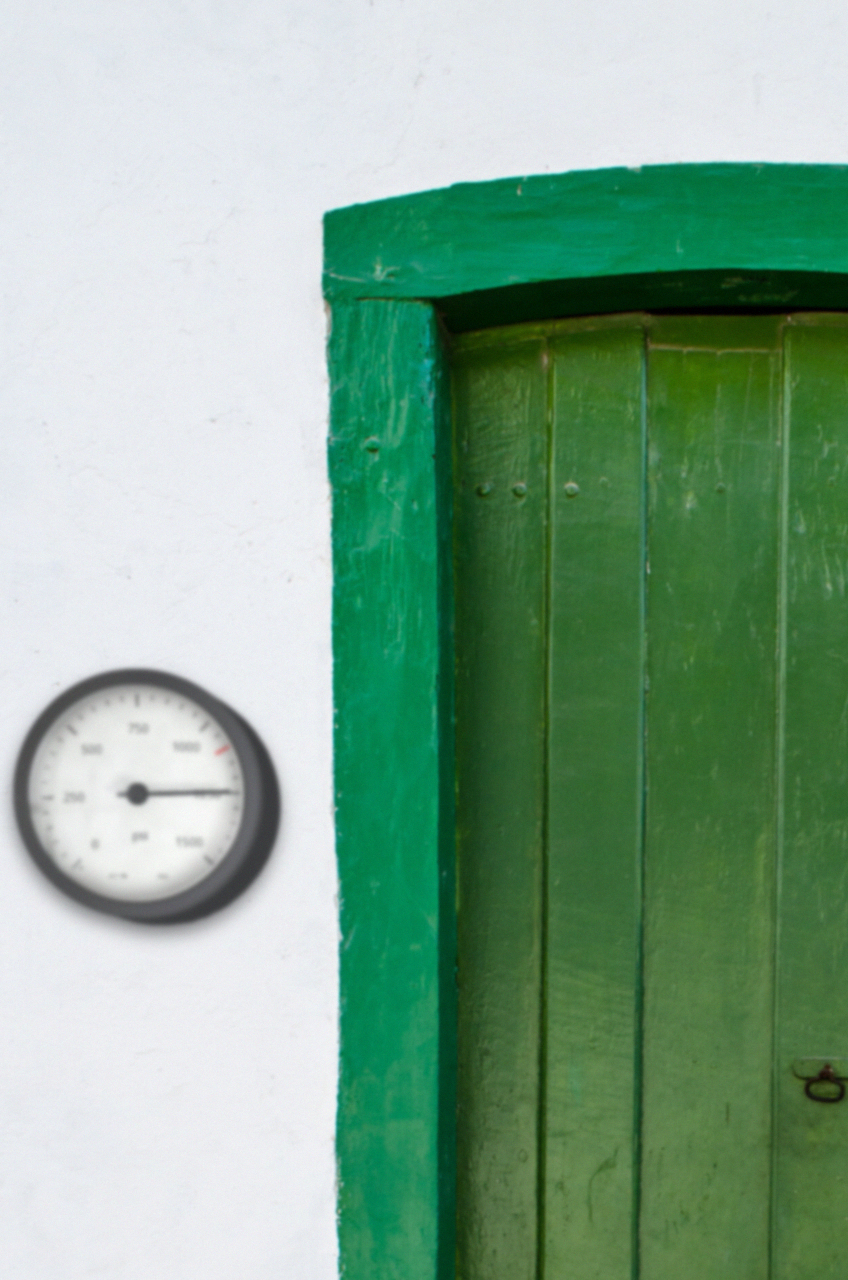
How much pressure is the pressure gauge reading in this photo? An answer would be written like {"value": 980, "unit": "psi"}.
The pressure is {"value": 1250, "unit": "psi"}
